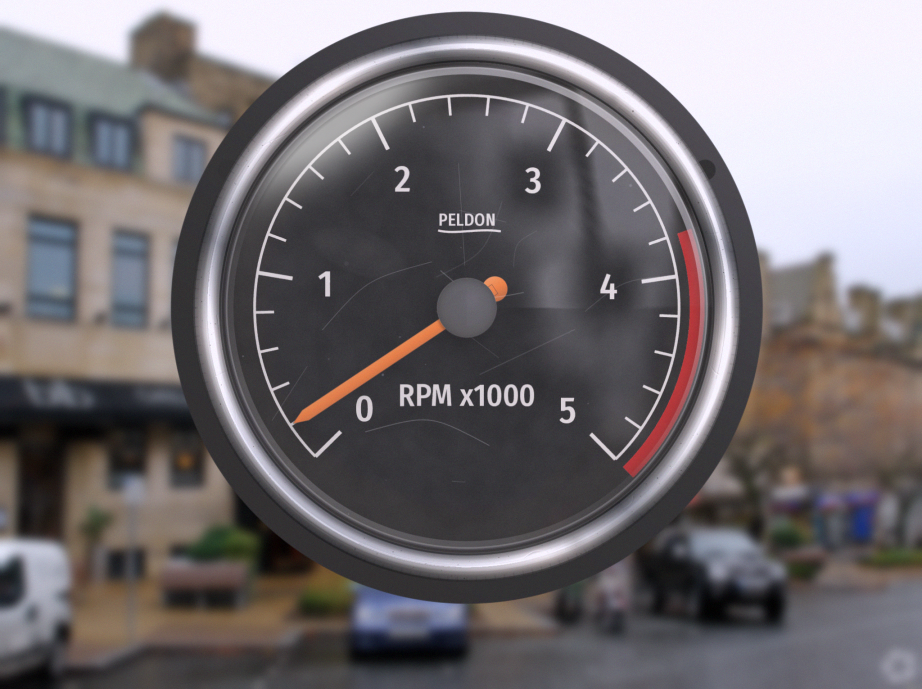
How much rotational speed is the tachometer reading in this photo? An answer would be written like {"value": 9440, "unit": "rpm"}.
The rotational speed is {"value": 200, "unit": "rpm"}
